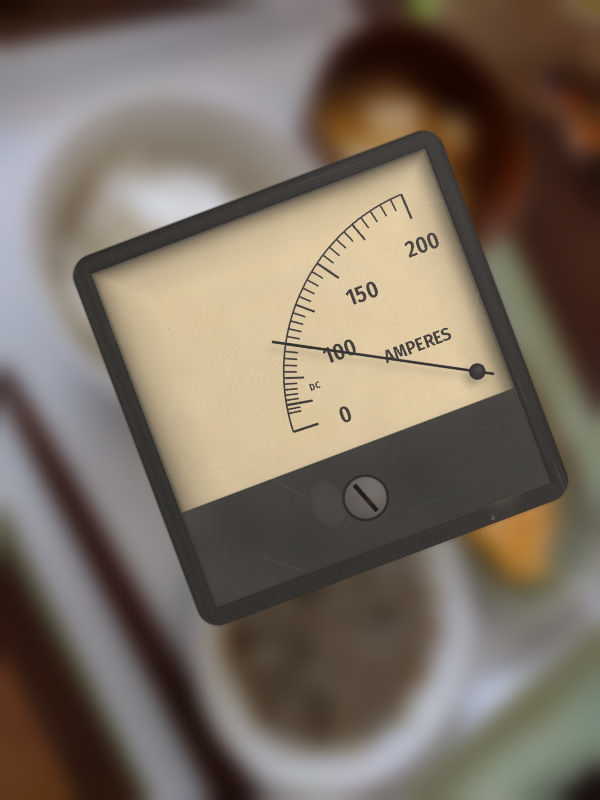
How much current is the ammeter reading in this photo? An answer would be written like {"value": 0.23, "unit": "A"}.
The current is {"value": 100, "unit": "A"}
